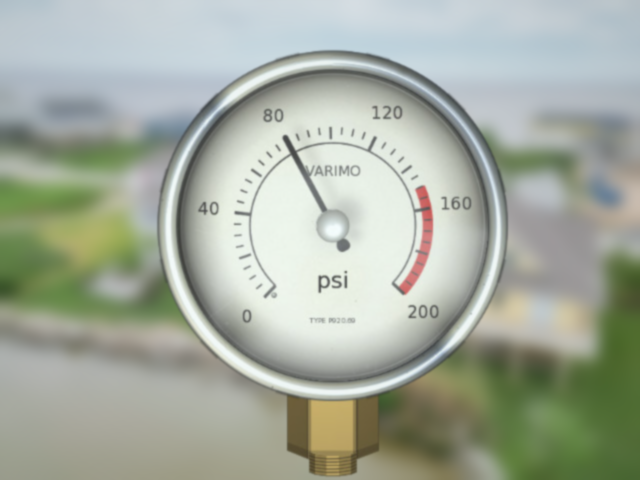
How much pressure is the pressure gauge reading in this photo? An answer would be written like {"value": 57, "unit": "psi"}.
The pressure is {"value": 80, "unit": "psi"}
